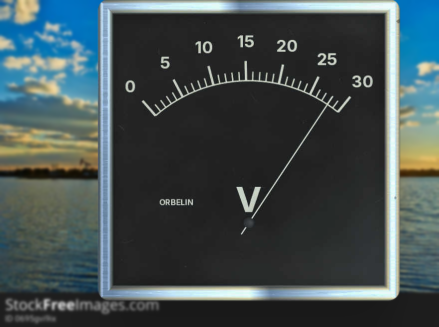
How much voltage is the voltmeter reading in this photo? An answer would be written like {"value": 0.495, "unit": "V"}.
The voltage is {"value": 28, "unit": "V"}
